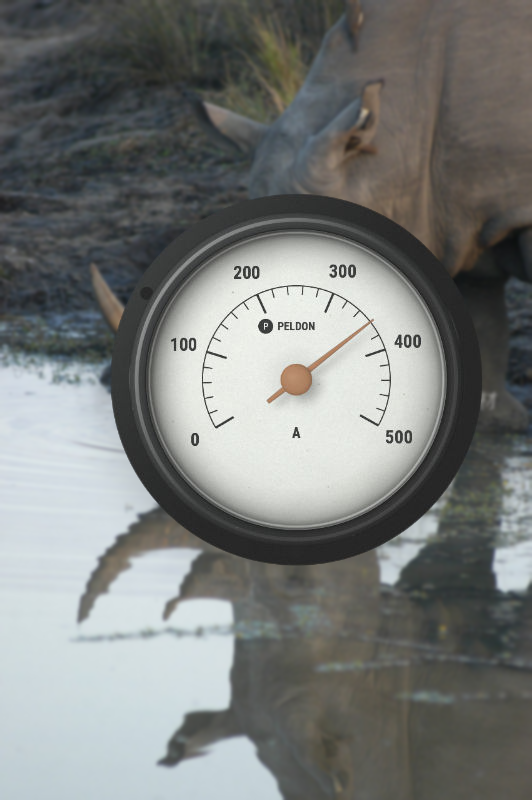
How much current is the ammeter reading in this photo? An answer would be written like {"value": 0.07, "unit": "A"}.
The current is {"value": 360, "unit": "A"}
